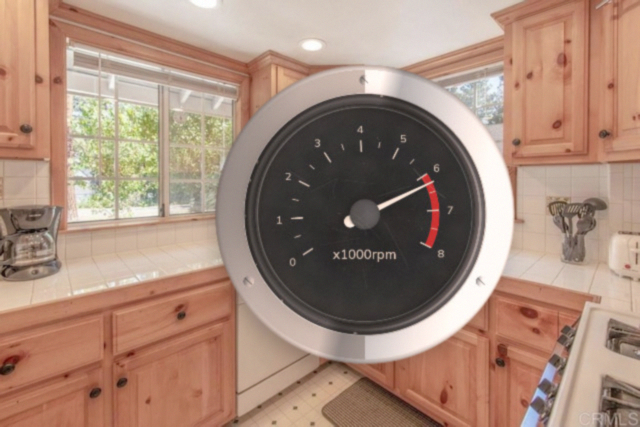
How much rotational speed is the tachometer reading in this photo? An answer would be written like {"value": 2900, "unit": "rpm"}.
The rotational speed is {"value": 6250, "unit": "rpm"}
